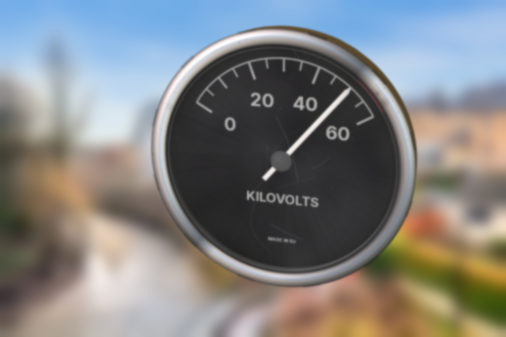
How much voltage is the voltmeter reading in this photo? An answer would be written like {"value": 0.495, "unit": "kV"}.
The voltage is {"value": 50, "unit": "kV"}
